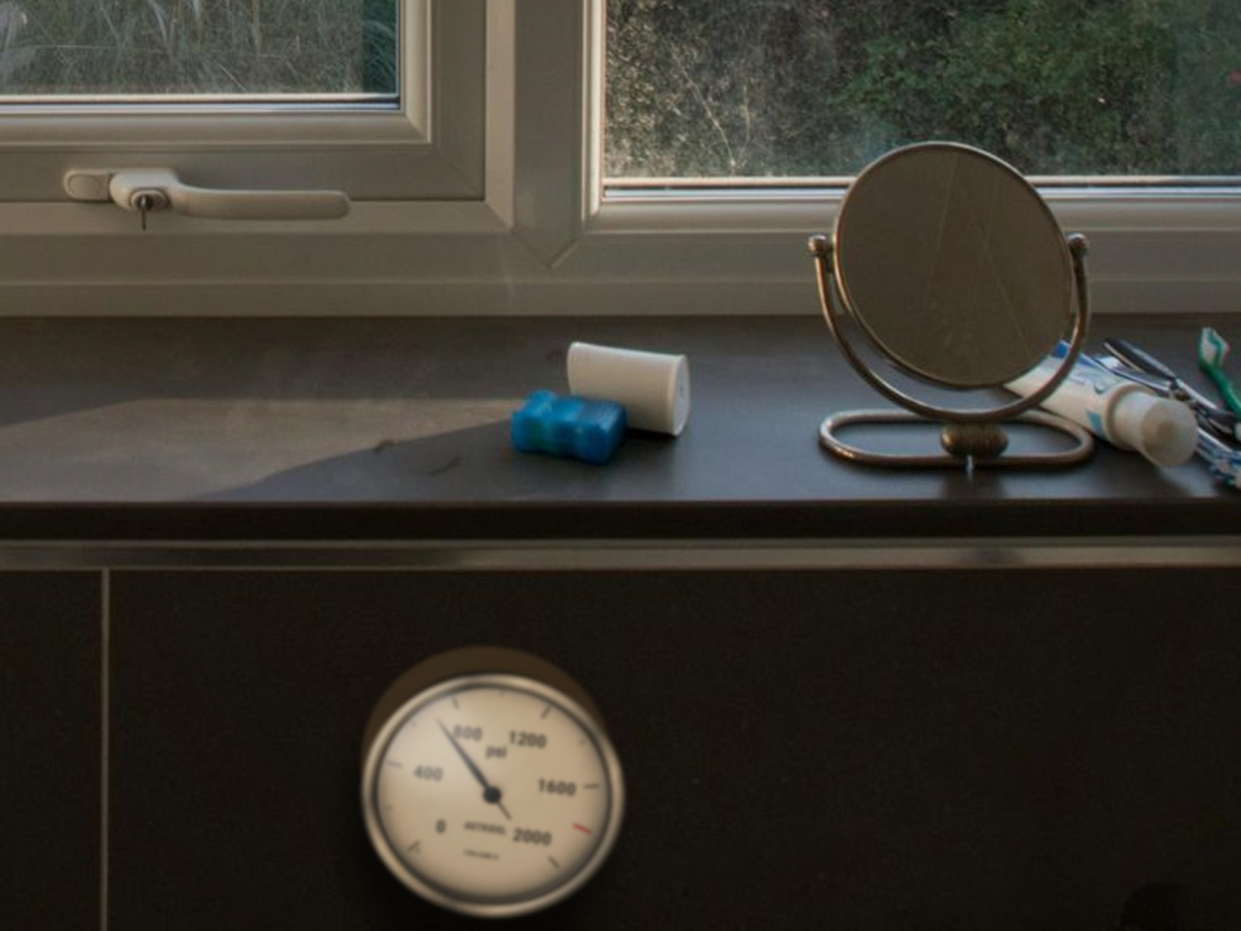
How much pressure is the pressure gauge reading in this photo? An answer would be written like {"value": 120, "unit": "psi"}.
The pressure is {"value": 700, "unit": "psi"}
